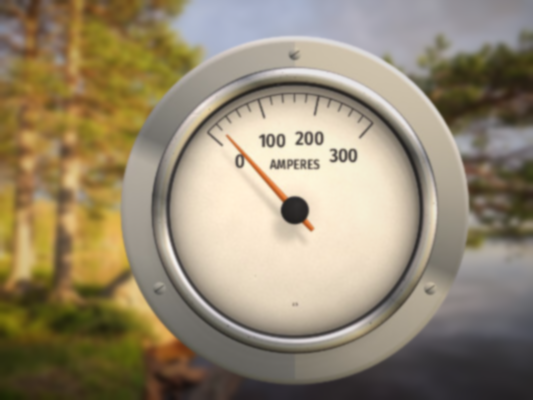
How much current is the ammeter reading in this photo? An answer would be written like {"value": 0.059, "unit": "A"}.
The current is {"value": 20, "unit": "A"}
